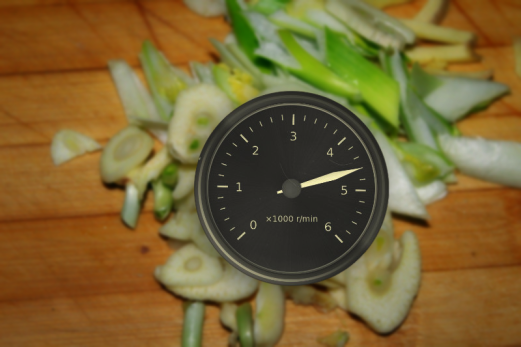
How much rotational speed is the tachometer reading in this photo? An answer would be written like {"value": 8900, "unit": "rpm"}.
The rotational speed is {"value": 4600, "unit": "rpm"}
